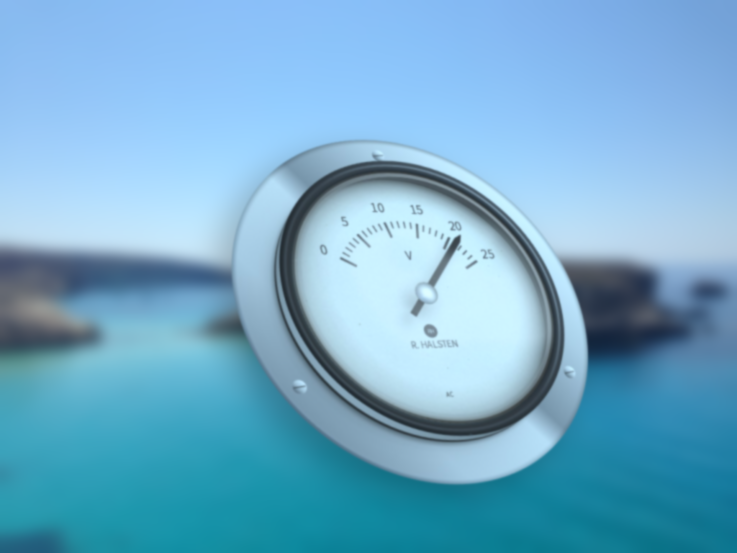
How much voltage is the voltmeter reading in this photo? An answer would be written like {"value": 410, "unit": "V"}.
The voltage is {"value": 21, "unit": "V"}
